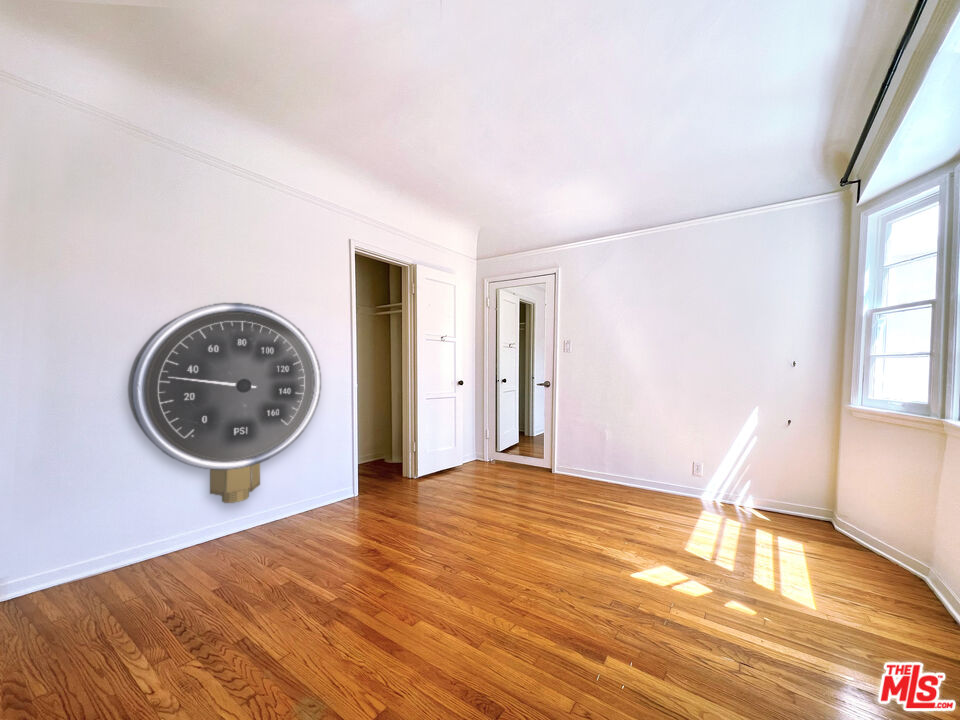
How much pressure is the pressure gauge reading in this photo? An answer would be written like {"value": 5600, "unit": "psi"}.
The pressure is {"value": 32.5, "unit": "psi"}
